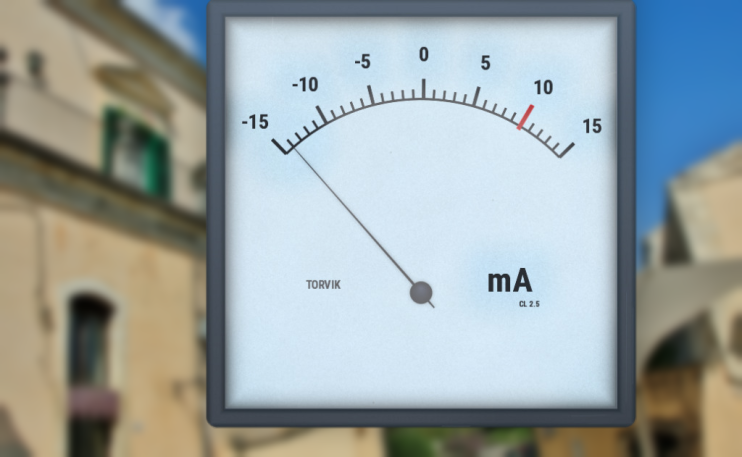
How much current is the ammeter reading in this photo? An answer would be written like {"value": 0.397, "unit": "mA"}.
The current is {"value": -14, "unit": "mA"}
